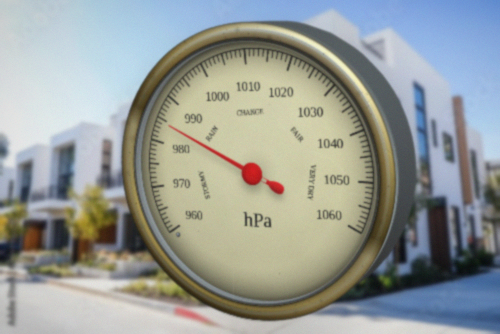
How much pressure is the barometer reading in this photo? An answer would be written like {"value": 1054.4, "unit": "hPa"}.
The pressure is {"value": 985, "unit": "hPa"}
